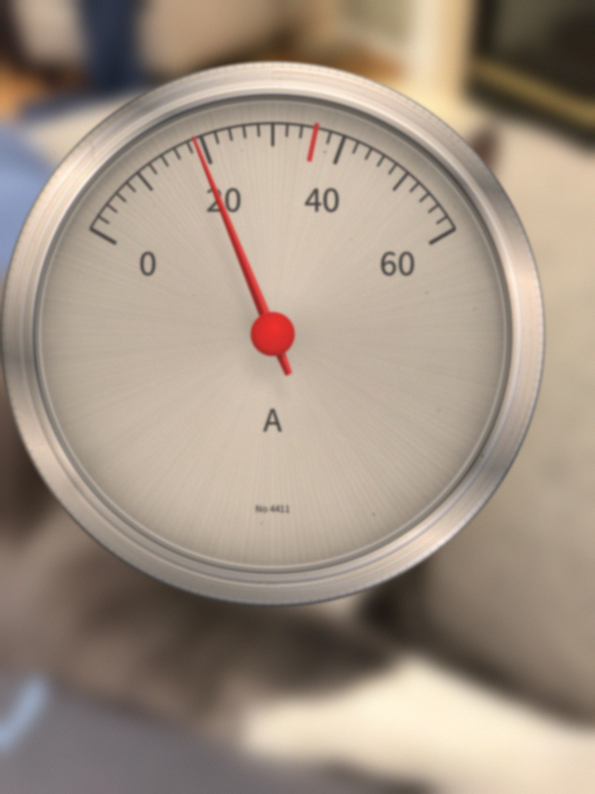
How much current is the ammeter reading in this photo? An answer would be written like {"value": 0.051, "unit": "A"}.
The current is {"value": 19, "unit": "A"}
